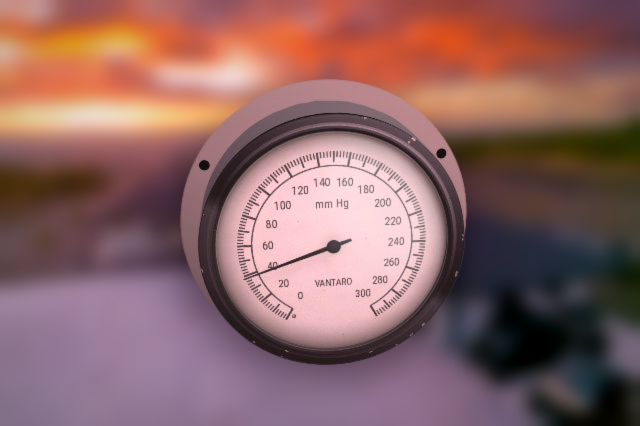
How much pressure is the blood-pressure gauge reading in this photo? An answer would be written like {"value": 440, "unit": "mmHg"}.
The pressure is {"value": 40, "unit": "mmHg"}
